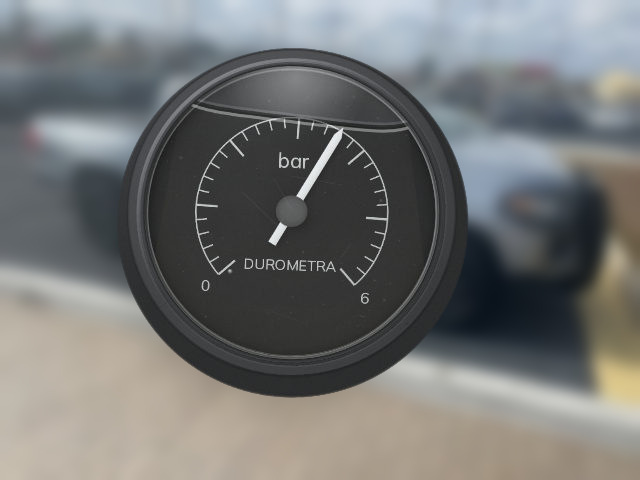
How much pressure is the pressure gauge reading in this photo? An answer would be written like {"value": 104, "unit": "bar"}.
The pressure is {"value": 3.6, "unit": "bar"}
